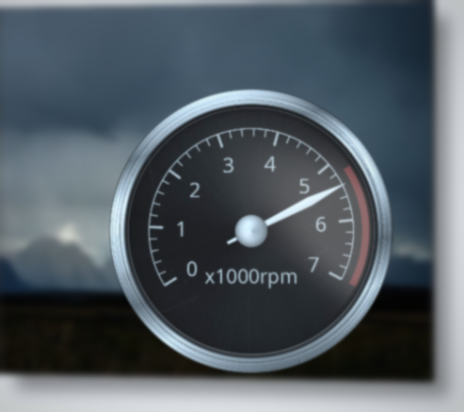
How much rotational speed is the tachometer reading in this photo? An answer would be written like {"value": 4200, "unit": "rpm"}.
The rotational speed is {"value": 5400, "unit": "rpm"}
